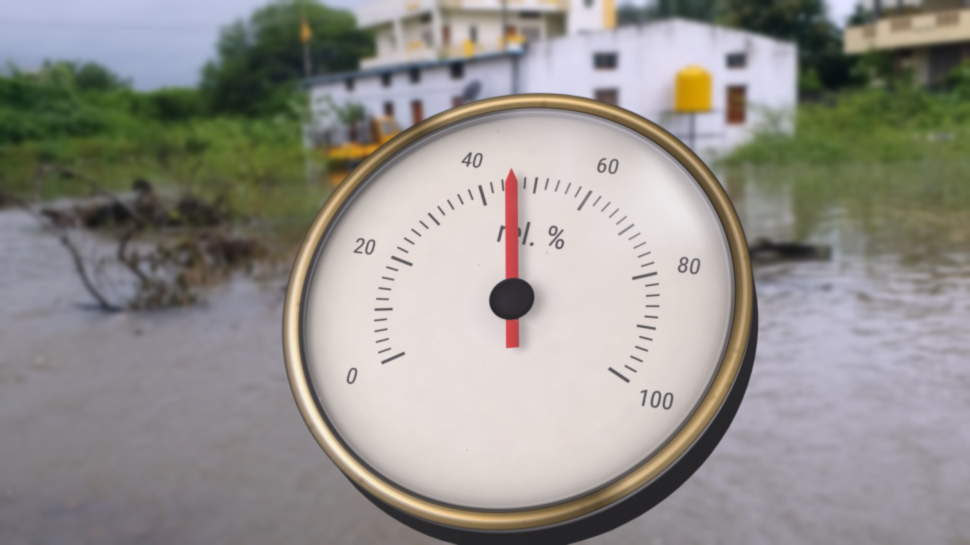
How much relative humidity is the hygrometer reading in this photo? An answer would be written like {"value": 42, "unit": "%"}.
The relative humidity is {"value": 46, "unit": "%"}
